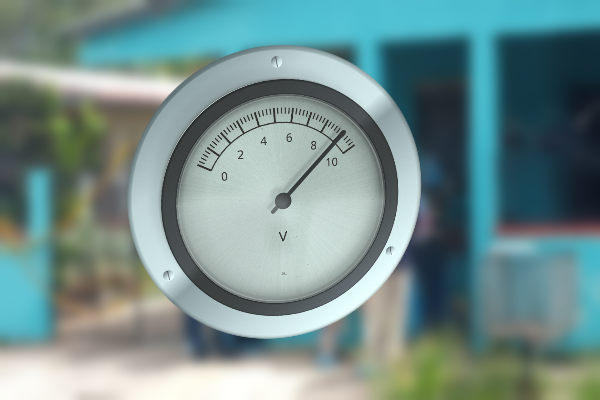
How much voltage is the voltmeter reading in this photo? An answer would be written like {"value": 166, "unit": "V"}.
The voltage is {"value": 9, "unit": "V"}
